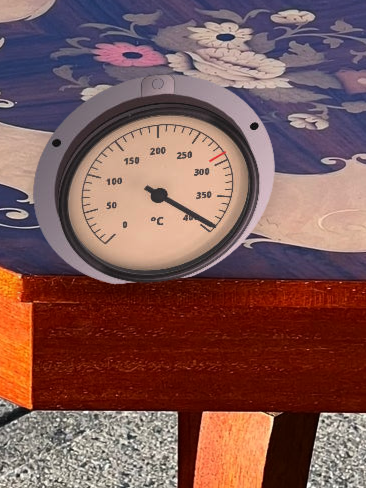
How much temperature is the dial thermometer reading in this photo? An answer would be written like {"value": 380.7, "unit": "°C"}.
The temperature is {"value": 390, "unit": "°C"}
